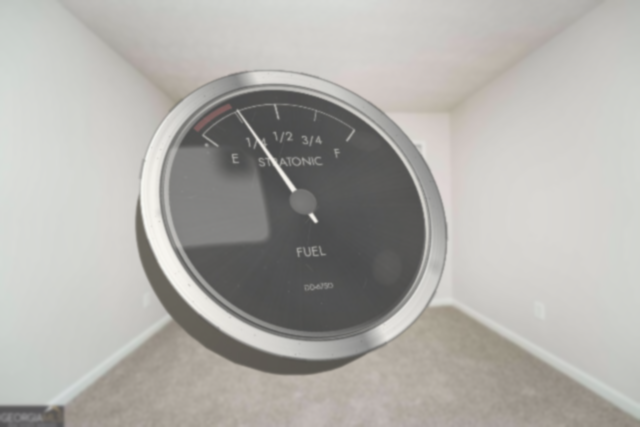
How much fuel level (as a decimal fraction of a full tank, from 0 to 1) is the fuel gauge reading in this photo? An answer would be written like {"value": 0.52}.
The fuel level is {"value": 0.25}
